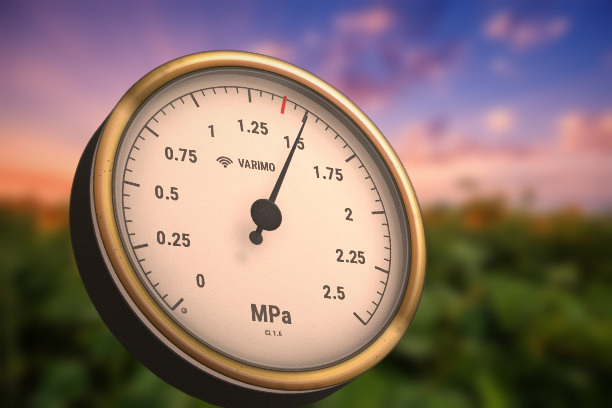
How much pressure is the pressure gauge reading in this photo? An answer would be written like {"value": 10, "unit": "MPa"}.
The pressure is {"value": 1.5, "unit": "MPa"}
